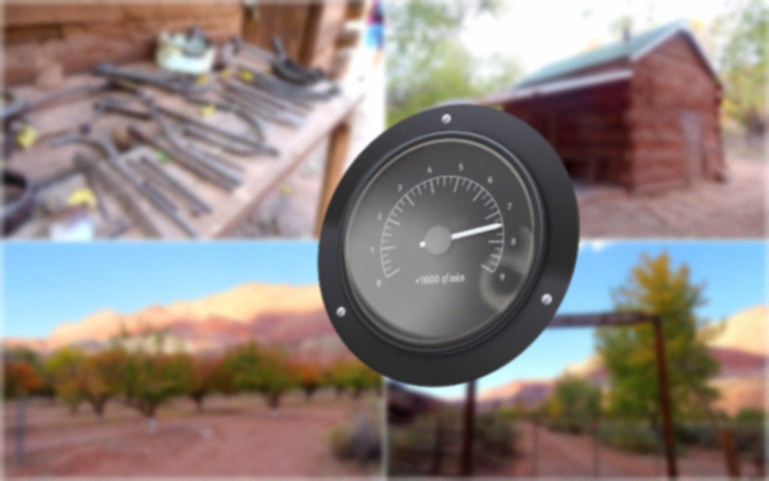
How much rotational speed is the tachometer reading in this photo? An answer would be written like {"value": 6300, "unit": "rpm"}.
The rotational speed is {"value": 7500, "unit": "rpm"}
